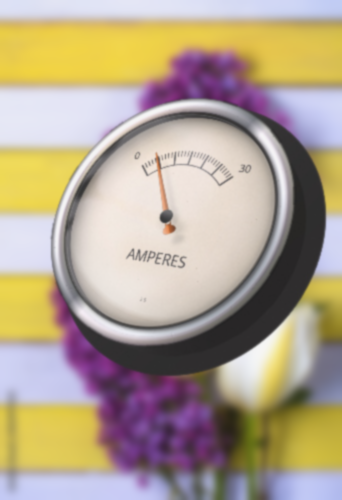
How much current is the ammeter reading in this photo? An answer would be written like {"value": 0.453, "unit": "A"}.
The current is {"value": 5, "unit": "A"}
